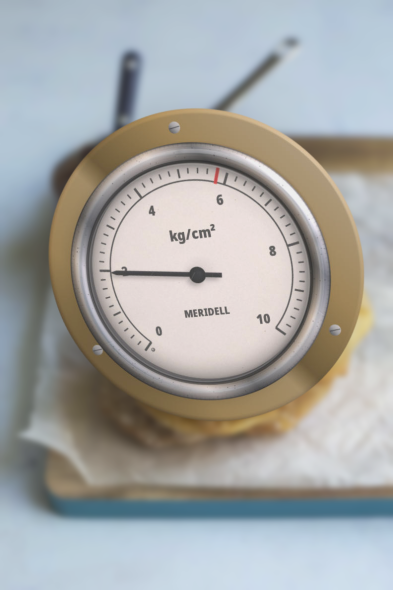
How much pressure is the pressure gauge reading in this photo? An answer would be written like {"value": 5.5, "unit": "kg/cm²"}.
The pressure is {"value": 2, "unit": "kg/cm²"}
